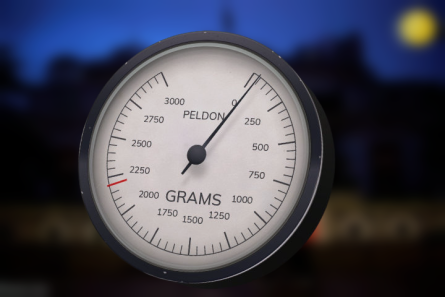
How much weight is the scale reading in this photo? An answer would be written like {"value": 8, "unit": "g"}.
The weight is {"value": 50, "unit": "g"}
